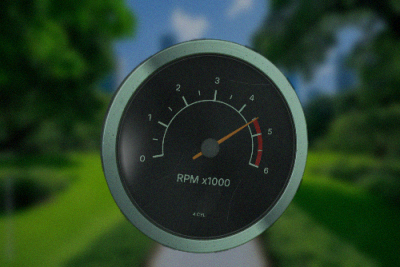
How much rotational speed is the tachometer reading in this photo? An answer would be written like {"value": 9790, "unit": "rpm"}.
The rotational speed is {"value": 4500, "unit": "rpm"}
